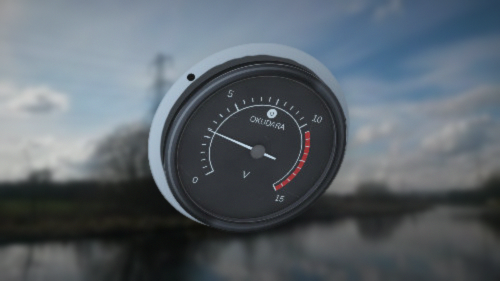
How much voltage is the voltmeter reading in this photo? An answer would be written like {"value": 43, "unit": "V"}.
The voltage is {"value": 3, "unit": "V"}
